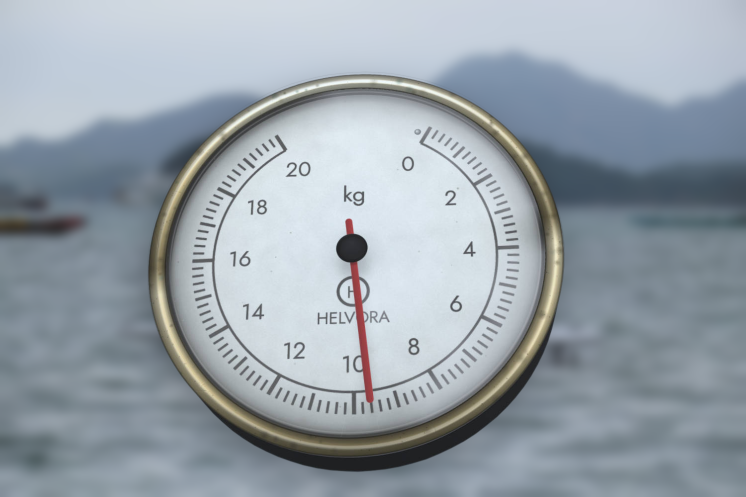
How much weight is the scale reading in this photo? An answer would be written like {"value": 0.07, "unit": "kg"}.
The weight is {"value": 9.6, "unit": "kg"}
